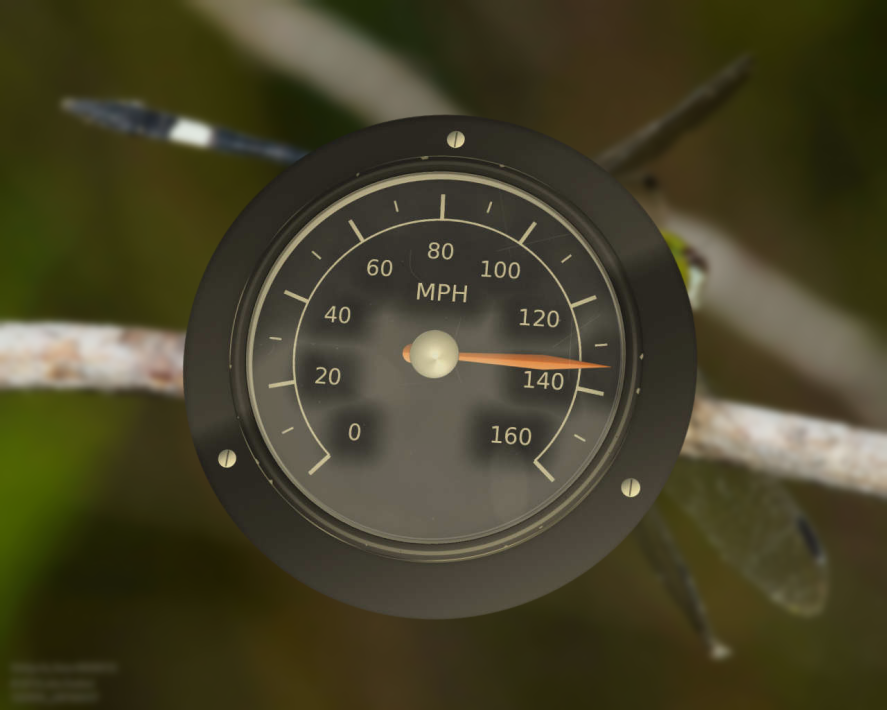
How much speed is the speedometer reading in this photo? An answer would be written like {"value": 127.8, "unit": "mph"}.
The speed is {"value": 135, "unit": "mph"}
